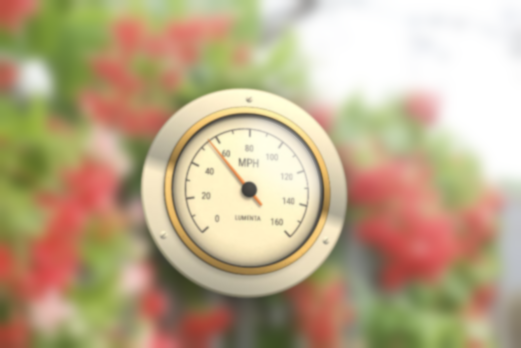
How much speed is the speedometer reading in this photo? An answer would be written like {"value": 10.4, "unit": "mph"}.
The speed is {"value": 55, "unit": "mph"}
